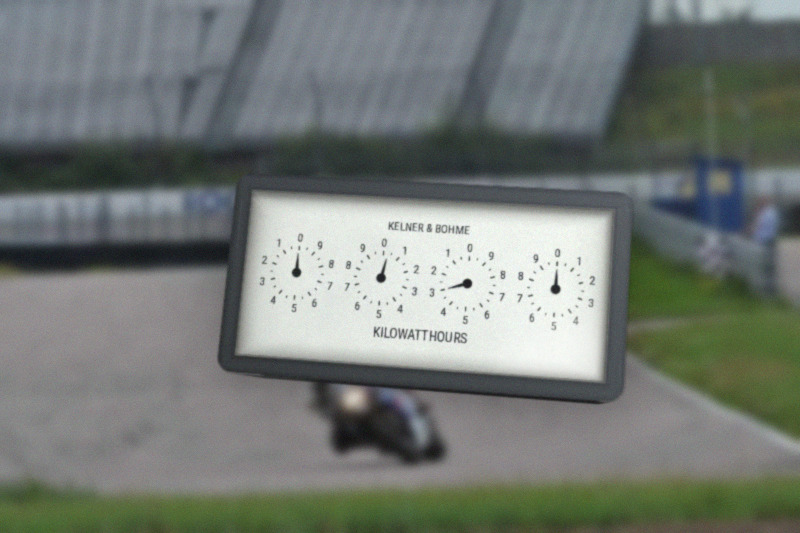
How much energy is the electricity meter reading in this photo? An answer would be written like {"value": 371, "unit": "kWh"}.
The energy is {"value": 30, "unit": "kWh"}
